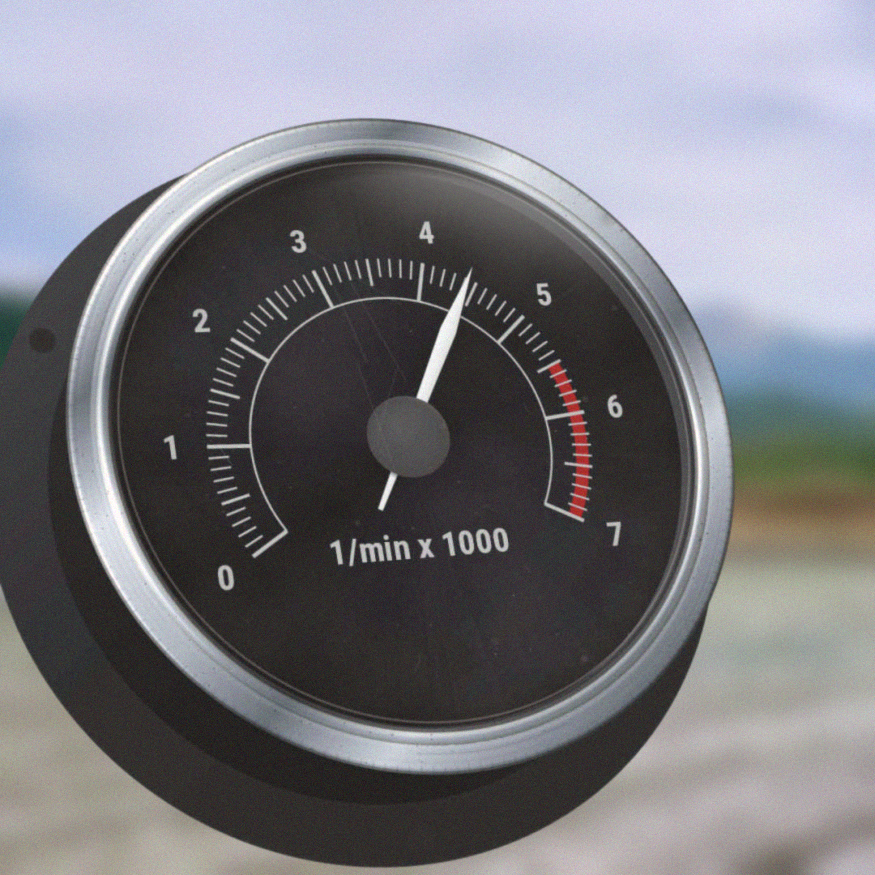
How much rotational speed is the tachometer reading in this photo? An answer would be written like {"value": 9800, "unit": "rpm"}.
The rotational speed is {"value": 4400, "unit": "rpm"}
